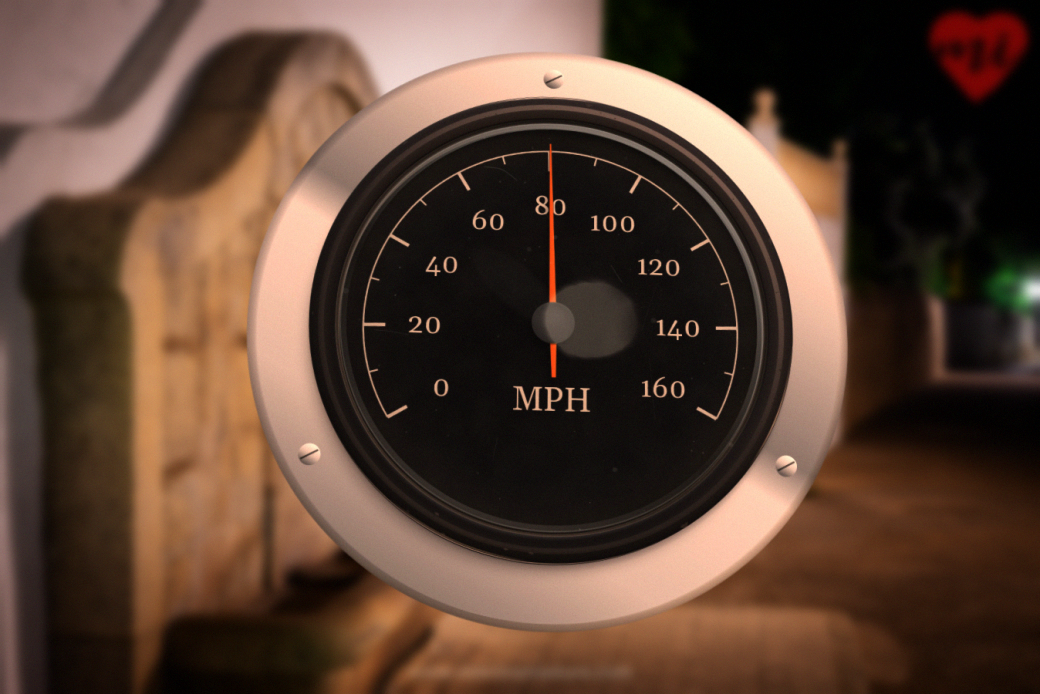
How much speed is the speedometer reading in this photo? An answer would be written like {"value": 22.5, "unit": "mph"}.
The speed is {"value": 80, "unit": "mph"}
